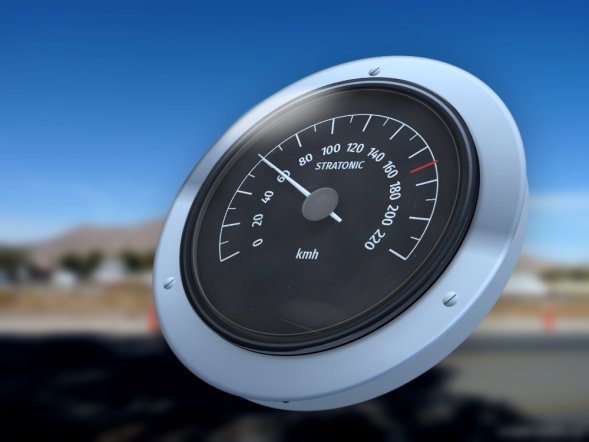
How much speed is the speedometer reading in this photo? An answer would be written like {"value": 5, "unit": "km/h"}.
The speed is {"value": 60, "unit": "km/h"}
